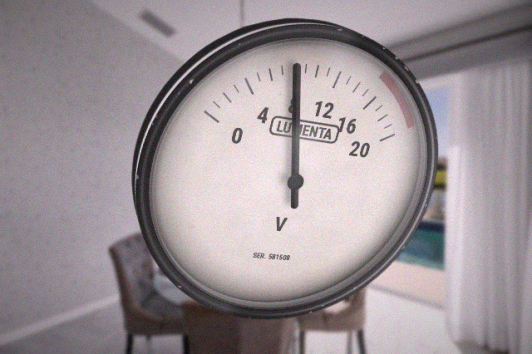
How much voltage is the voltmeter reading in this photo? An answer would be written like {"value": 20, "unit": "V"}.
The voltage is {"value": 8, "unit": "V"}
